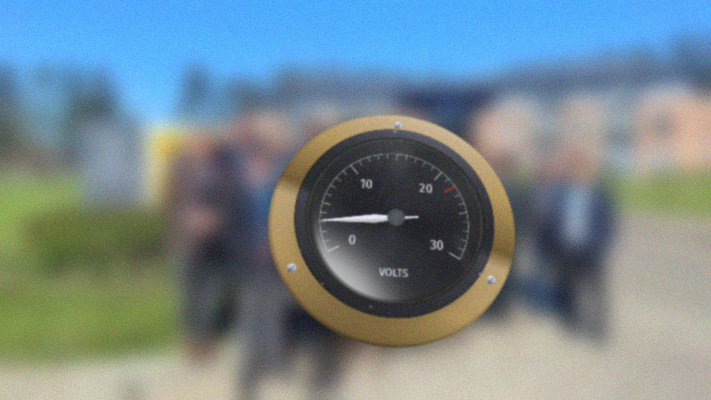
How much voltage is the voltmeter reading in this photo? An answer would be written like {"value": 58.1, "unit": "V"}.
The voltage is {"value": 3, "unit": "V"}
